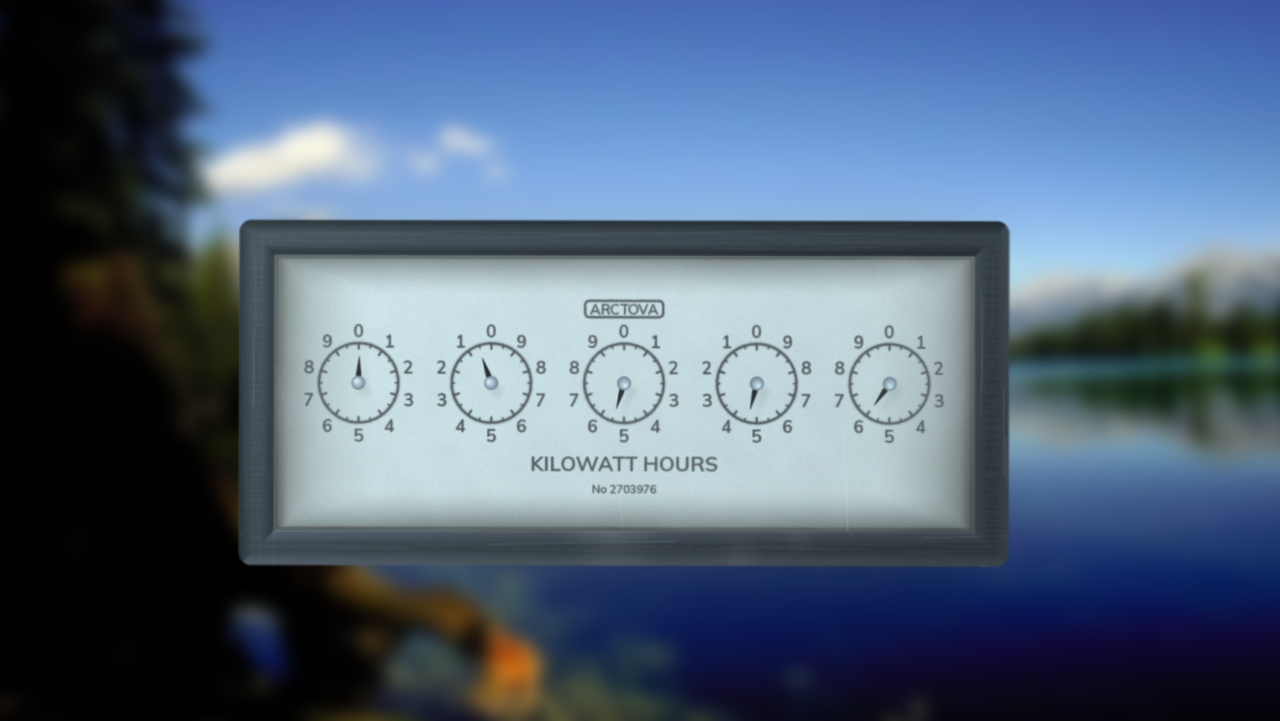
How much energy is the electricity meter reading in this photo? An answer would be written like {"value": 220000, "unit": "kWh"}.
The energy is {"value": 546, "unit": "kWh"}
